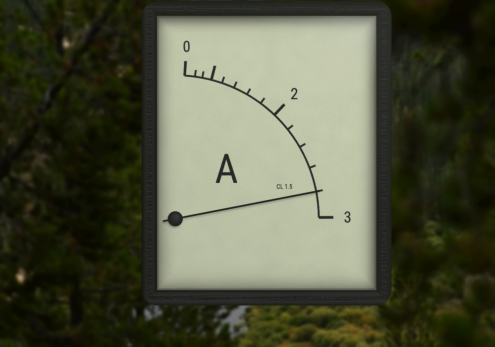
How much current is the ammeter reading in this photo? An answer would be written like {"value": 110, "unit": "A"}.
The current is {"value": 2.8, "unit": "A"}
